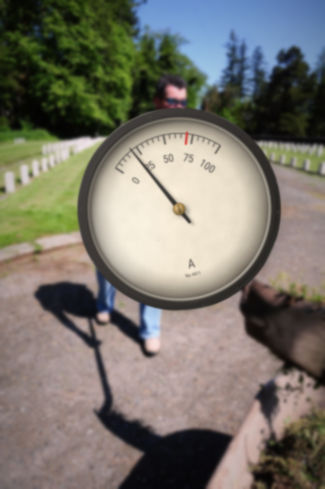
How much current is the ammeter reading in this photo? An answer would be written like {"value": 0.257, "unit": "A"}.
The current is {"value": 20, "unit": "A"}
